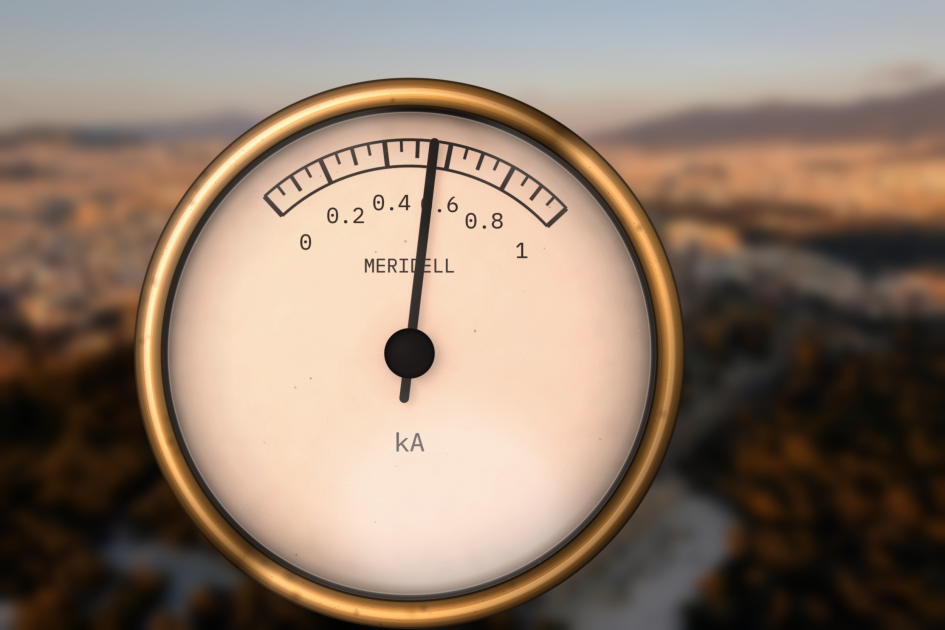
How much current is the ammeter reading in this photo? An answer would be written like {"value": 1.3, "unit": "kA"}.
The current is {"value": 0.55, "unit": "kA"}
